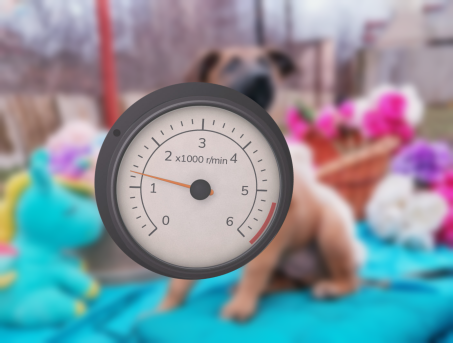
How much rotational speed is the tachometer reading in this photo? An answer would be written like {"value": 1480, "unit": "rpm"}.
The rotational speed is {"value": 1300, "unit": "rpm"}
